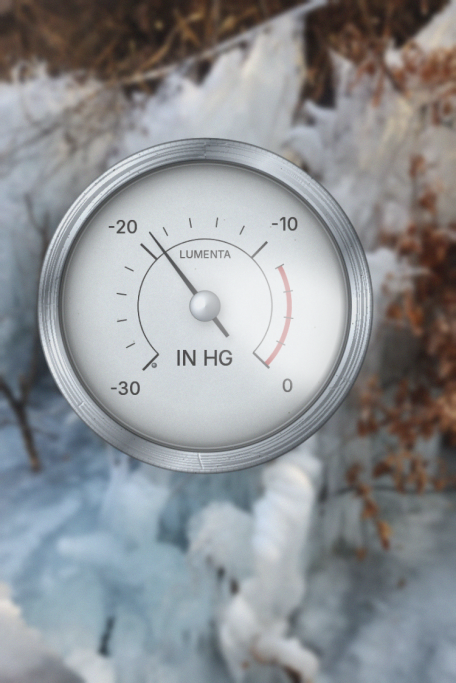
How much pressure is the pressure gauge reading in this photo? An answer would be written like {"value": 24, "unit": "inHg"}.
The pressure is {"value": -19, "unit": "inHg"}
